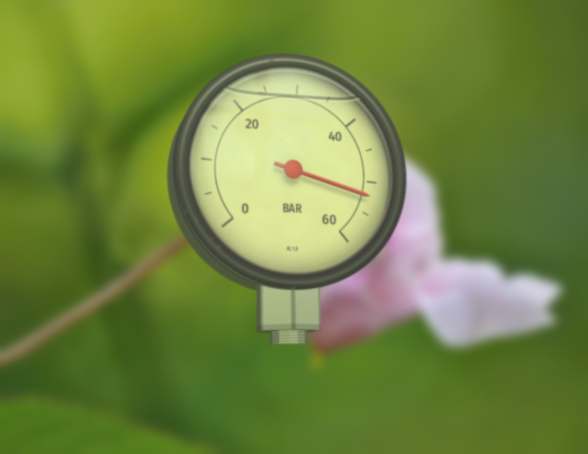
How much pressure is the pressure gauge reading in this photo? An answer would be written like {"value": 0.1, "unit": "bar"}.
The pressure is {"value": 52.5, "unit": "bar"}
